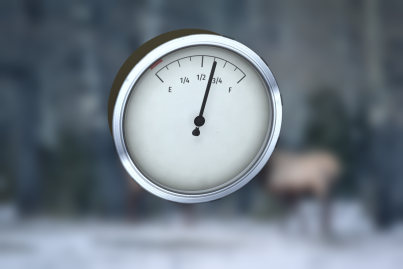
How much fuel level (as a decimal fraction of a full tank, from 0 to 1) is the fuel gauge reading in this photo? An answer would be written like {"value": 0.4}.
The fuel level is {"value": 0.625}
